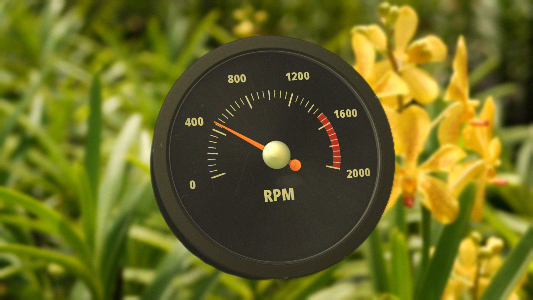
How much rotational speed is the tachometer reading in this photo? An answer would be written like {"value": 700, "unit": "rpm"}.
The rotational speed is {"value": 450, "unit": "rpm"}
